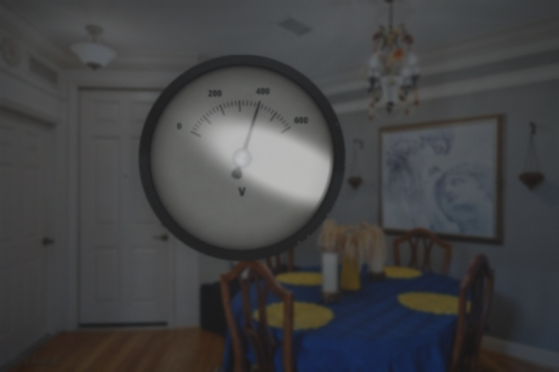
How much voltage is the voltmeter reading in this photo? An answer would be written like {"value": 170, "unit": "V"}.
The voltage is {"value": 400, "unit": "V"}
